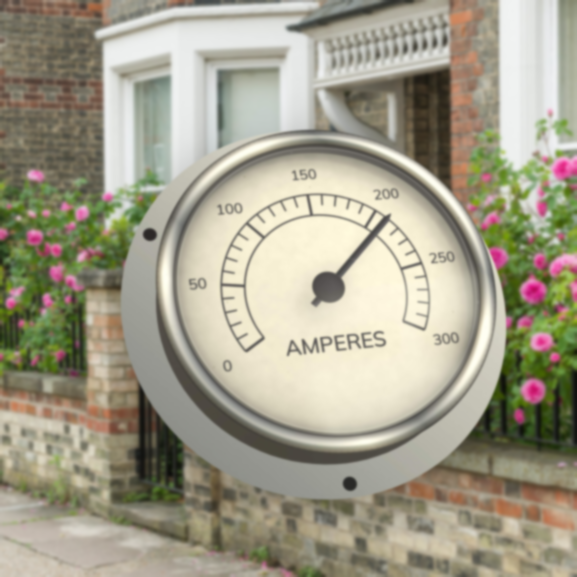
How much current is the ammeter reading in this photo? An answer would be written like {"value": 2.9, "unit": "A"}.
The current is {"value": 210, "unit": "A"}
